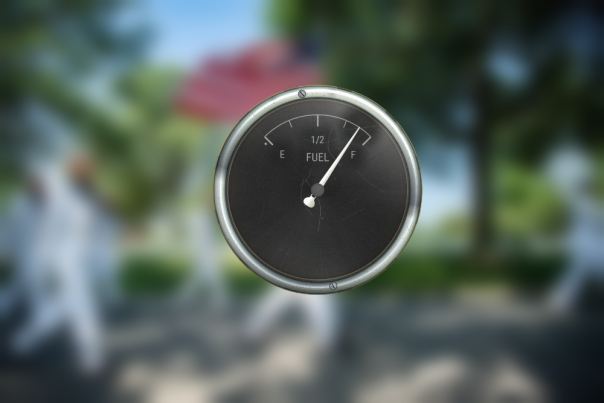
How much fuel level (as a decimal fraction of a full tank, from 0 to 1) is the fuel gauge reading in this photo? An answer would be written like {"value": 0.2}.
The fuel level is {"value": 0.875}
